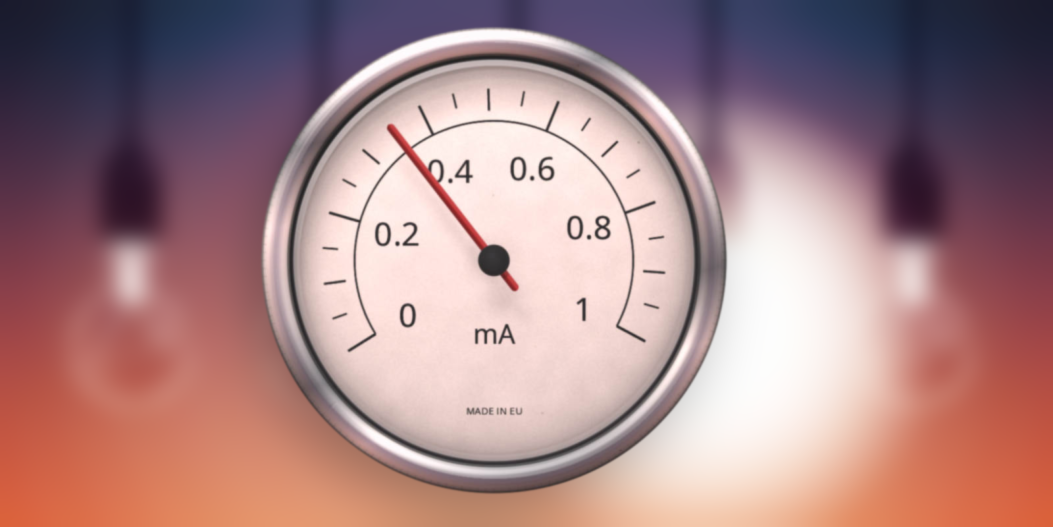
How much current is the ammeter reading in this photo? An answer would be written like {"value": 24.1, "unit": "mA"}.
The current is {"value": 0.35, "unit": "mA"}
